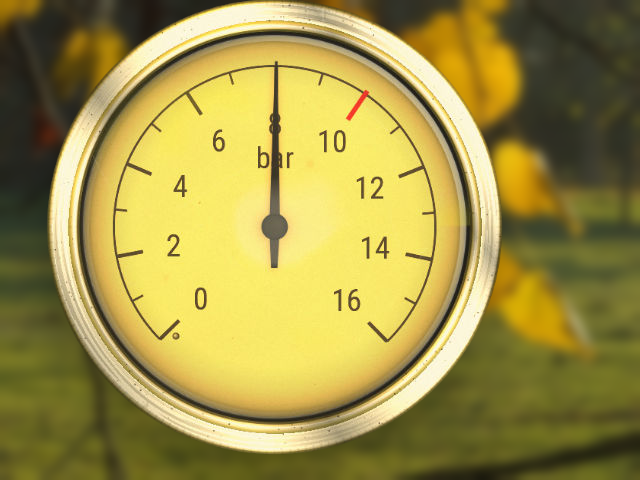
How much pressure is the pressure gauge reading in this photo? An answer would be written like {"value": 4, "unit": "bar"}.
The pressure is {"value": 8, "unit": "bar"}
